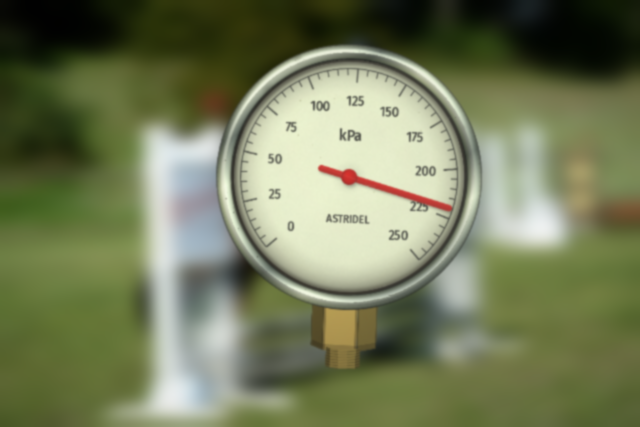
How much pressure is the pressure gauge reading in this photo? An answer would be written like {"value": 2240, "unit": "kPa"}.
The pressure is {"value": 220, "unit": "kPa"}
